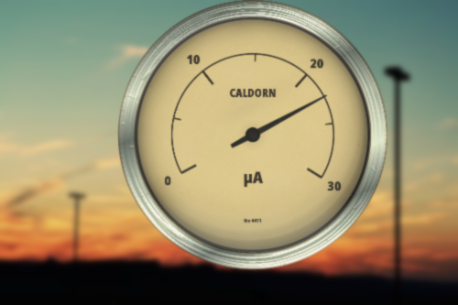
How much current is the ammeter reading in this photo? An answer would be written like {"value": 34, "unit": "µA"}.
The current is {"value": 22.5, "unit": "µA"}
